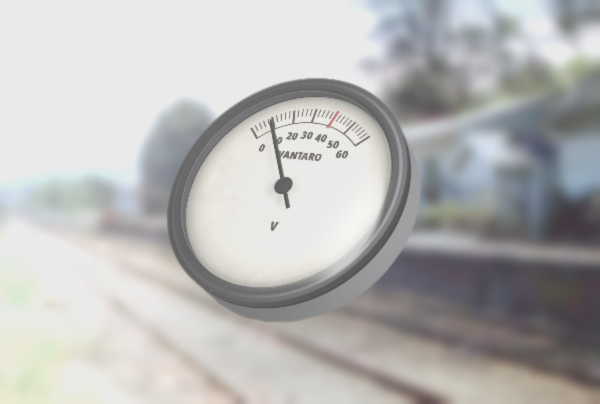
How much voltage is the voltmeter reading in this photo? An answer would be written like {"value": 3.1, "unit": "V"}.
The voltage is {"value": 10, "unit": "V"}
